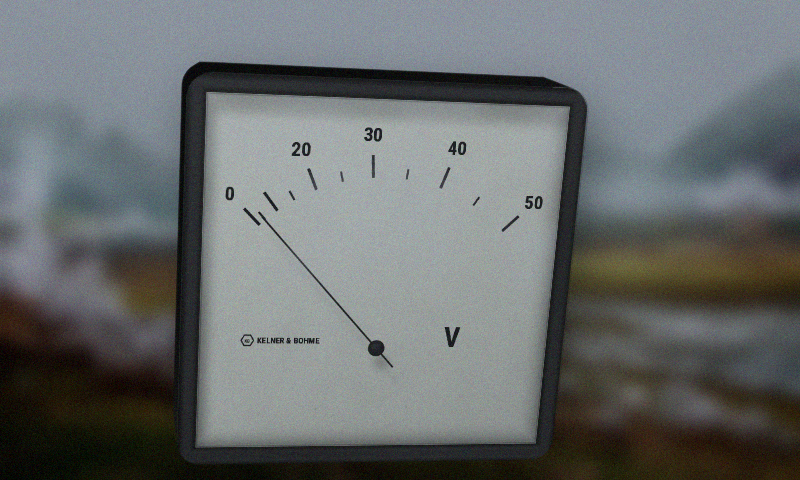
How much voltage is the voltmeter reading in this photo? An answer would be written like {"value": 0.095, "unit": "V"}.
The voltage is {"value": 5, "unit": "V"}
